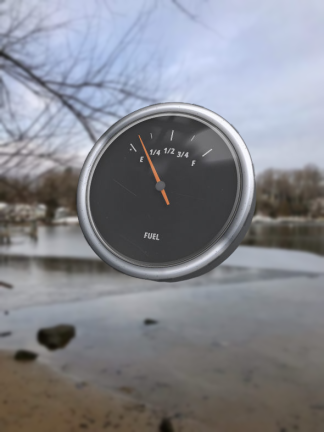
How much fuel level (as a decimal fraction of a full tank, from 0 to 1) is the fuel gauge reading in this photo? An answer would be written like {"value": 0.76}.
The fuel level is {"value": 0.125}
